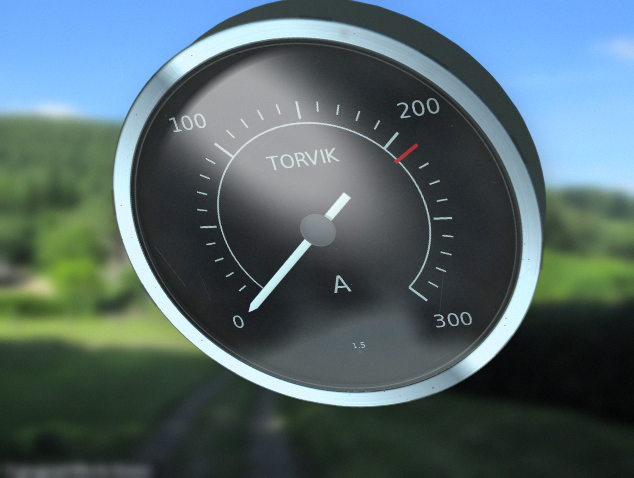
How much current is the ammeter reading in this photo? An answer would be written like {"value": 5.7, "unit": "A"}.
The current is {"value": 0, "unit": "A"}
